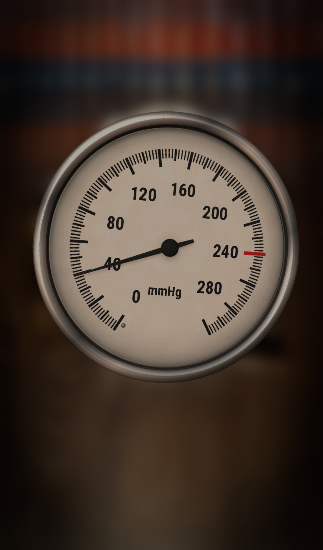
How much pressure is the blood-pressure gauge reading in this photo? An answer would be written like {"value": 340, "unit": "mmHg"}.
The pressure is {"value": 40, "unit": "mmHg"}
